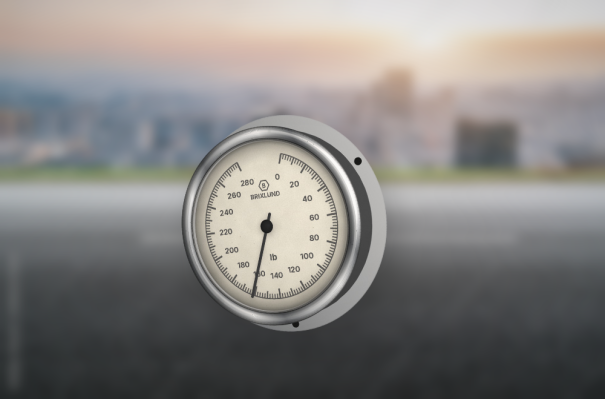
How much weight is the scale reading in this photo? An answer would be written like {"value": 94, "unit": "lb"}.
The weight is {"value": 160, "unit": "lb"}
